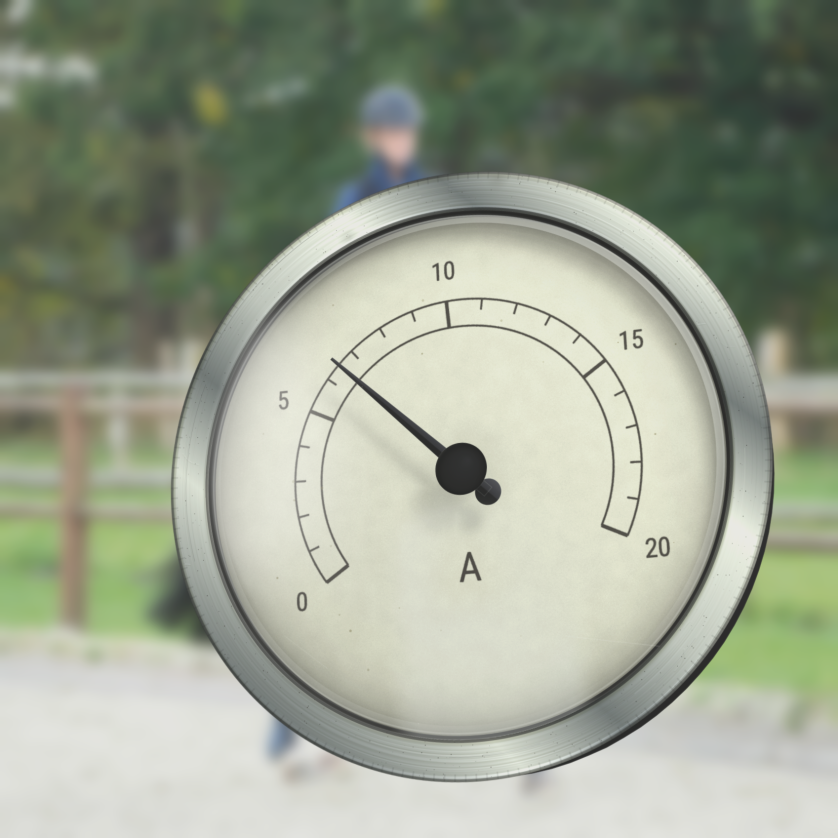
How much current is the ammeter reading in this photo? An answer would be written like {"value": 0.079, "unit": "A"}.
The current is {"value": 6.5, "unit": "A"}
